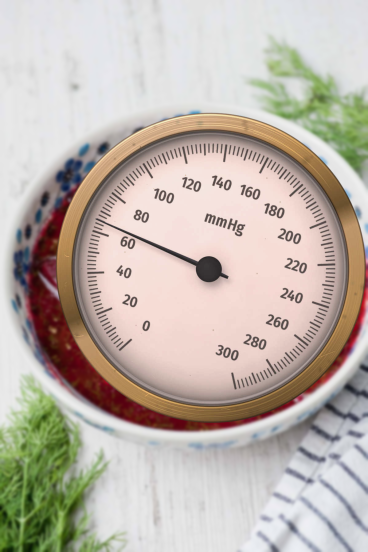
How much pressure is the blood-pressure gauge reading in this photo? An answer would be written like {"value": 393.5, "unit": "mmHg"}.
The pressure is {"value": 66, "unit": "mmHg"}
